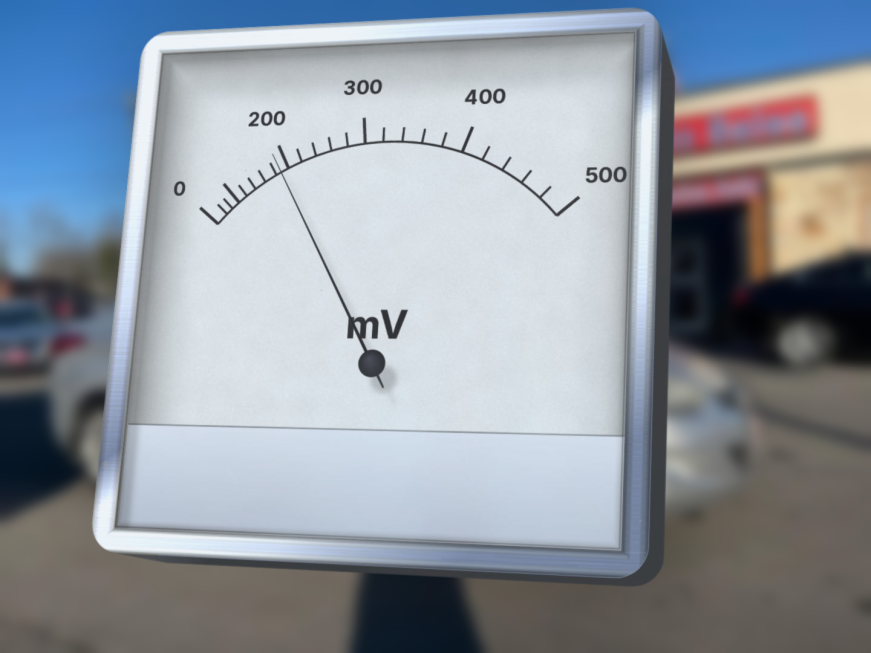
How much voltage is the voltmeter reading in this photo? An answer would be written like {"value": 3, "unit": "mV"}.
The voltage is {"value": 190, "unit": "mV"}
